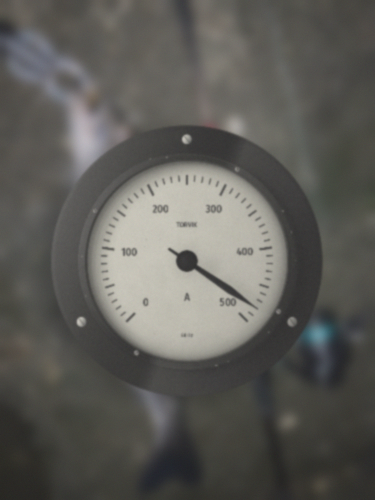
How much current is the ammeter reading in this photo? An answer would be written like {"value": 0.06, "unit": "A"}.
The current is {"value": 480, "unit": "A"}
